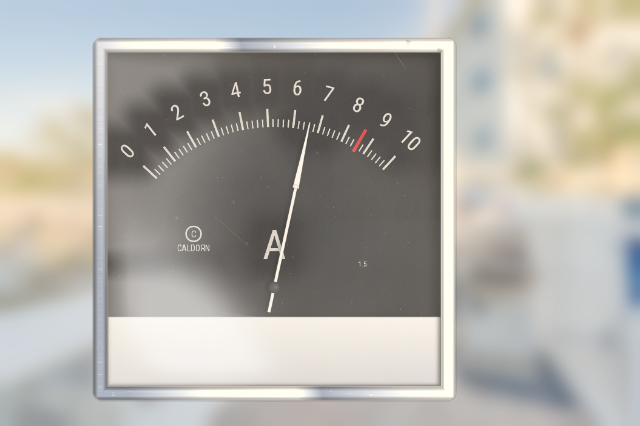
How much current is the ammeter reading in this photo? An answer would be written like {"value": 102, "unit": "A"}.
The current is {"value": 6.6, "unit": "A"}
